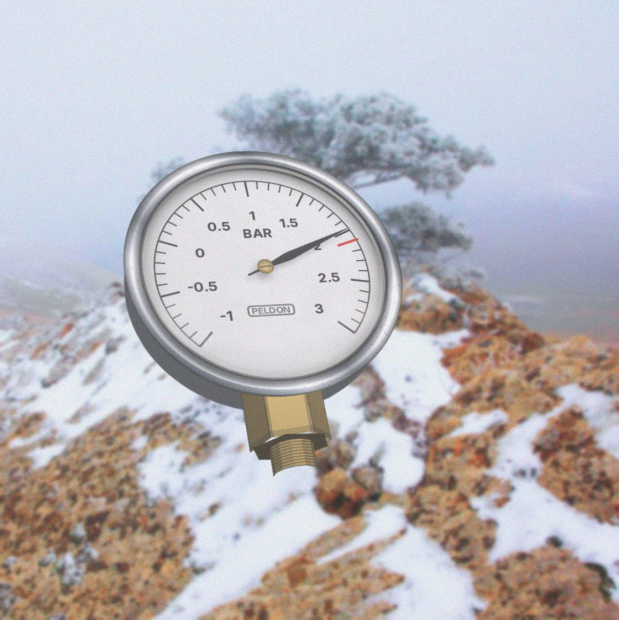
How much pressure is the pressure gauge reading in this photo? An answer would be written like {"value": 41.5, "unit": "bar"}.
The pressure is {"value": 2, "unit": "bar"}
